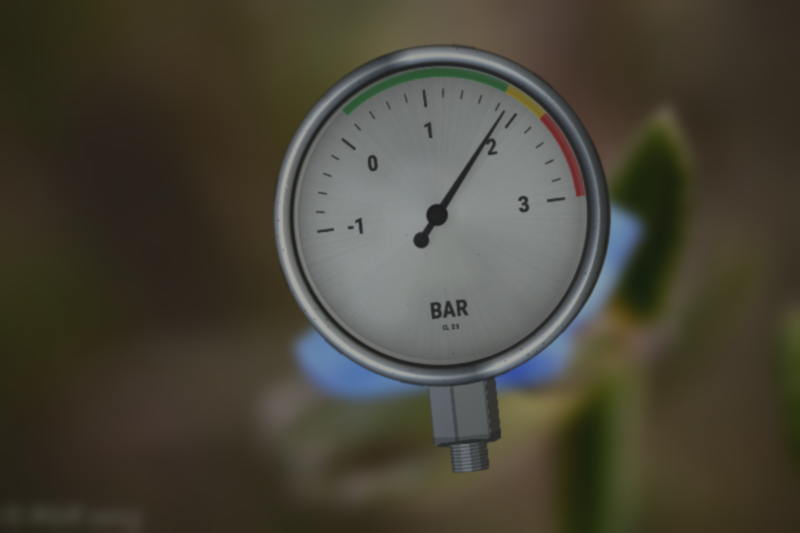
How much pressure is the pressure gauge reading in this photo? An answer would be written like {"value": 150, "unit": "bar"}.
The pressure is {"value": 1.9, "unit": "bar"}
